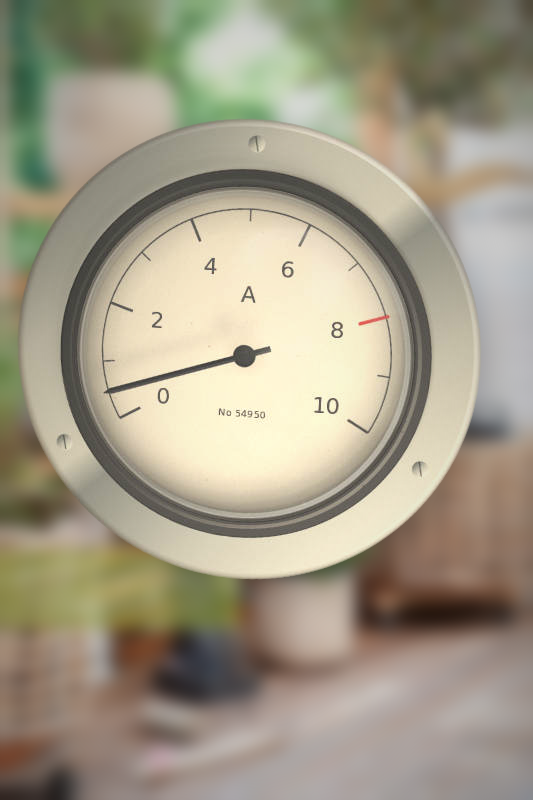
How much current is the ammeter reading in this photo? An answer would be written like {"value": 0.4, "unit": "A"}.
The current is {"value": 0.5, "unit": "A"}
